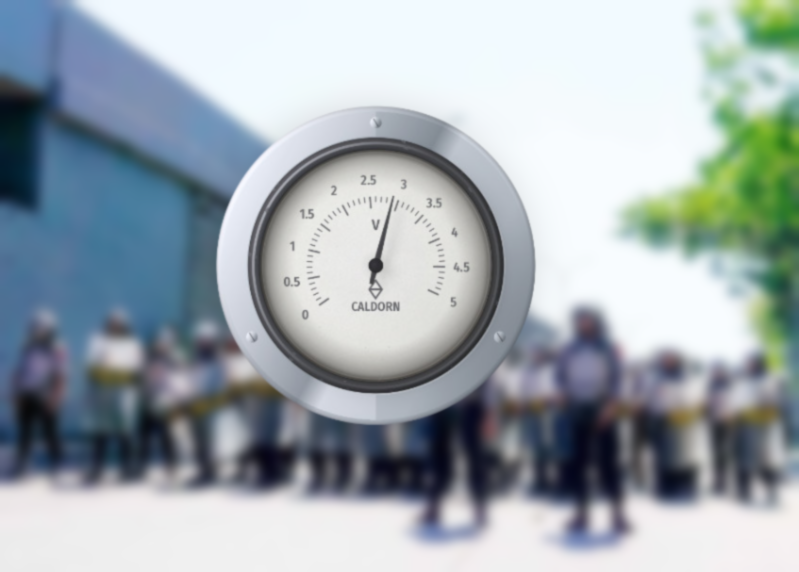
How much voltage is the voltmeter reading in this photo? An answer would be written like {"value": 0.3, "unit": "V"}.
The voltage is {"value": 2.9, "unit": "V"}
